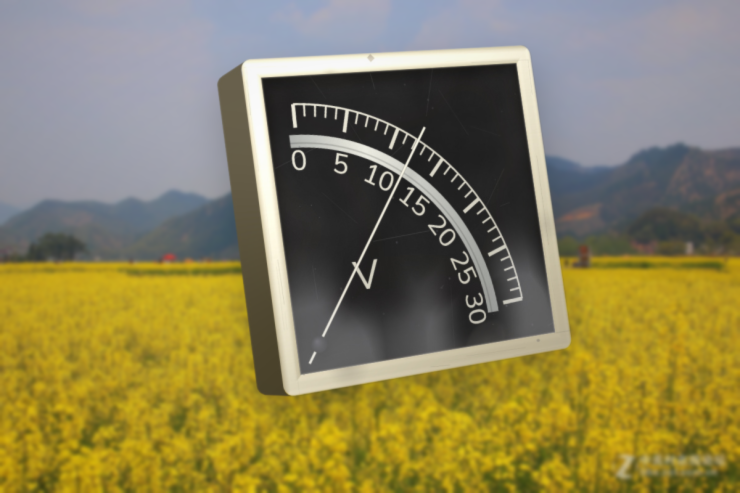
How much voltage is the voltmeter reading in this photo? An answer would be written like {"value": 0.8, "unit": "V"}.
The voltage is {"value": 12, "unit": "V"}
